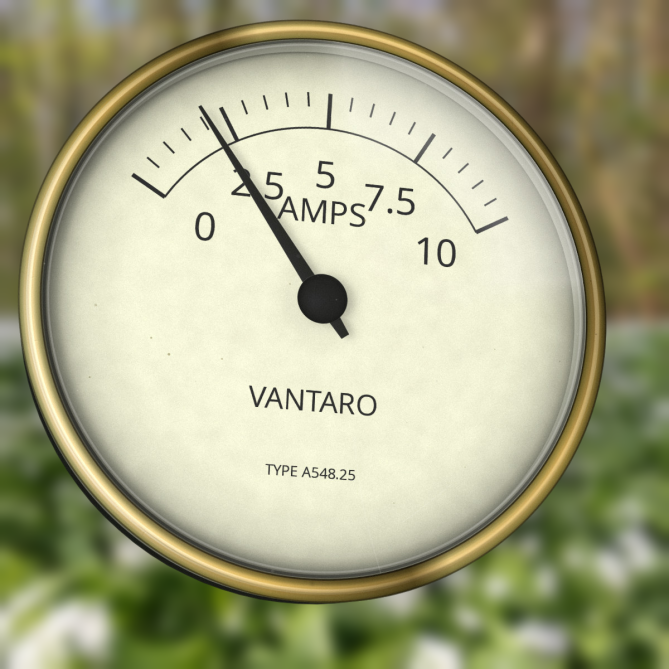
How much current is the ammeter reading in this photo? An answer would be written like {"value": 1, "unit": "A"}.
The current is {"value": 2, "unit": "A"}
